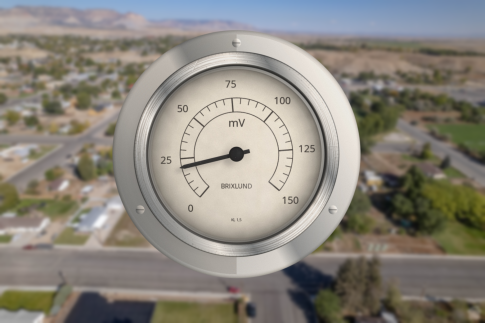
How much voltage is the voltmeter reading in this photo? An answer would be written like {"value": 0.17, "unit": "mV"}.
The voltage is {"value": 20, "unit": "mV"}
